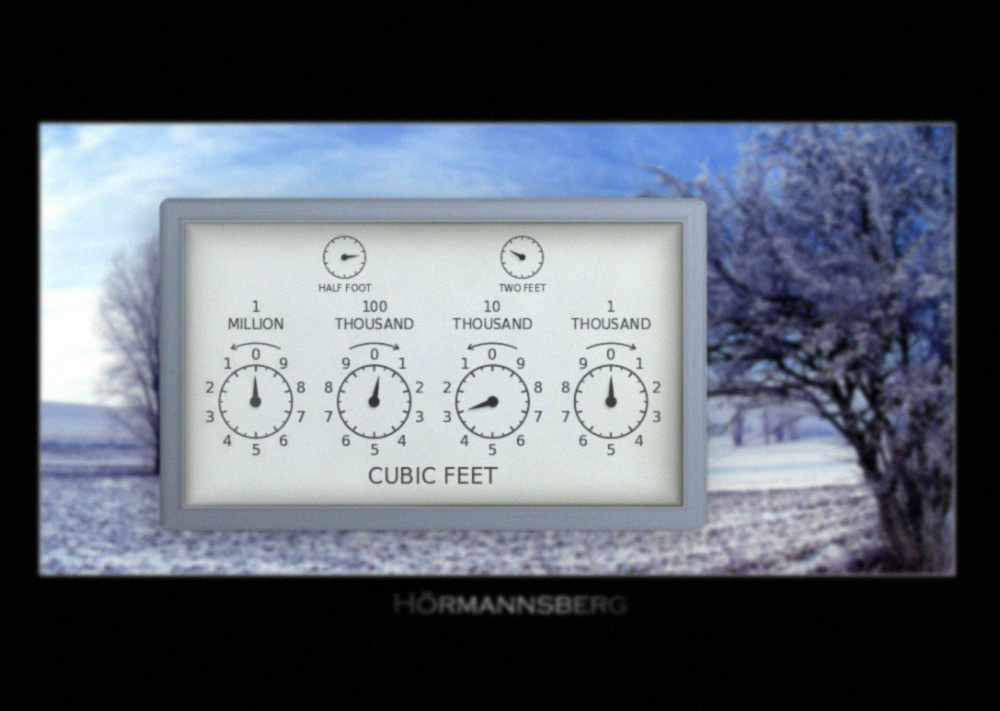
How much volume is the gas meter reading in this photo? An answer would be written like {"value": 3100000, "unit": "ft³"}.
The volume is {"value": 3000, "unit": "ft³"}
